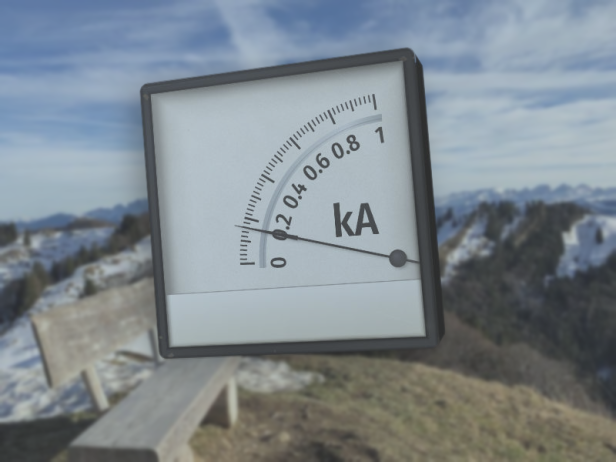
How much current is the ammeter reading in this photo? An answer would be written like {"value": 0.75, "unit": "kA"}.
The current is {"value": 0.16, "unit": "kA"}
